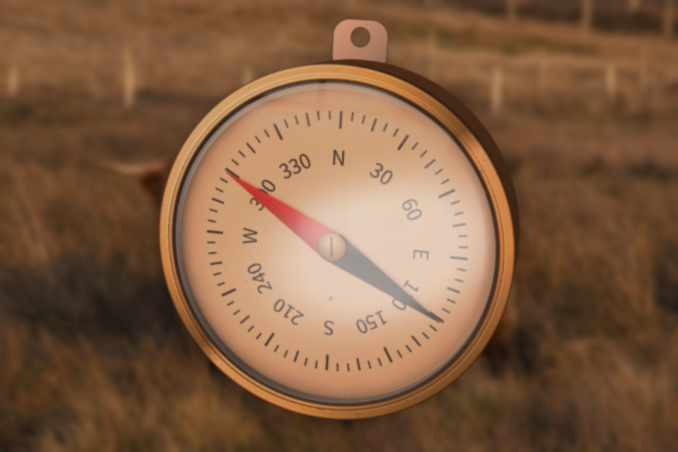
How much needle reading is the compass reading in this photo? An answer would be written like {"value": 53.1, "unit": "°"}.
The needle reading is {"value": 300, "unit": "°"}
